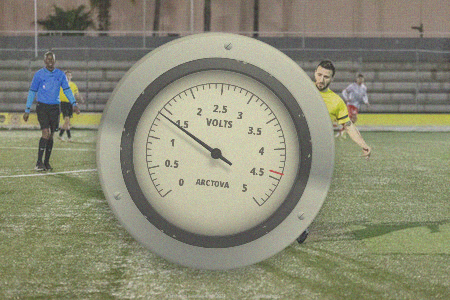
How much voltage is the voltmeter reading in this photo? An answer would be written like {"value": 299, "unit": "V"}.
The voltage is {"value": 1.4, "unit": "V"}
